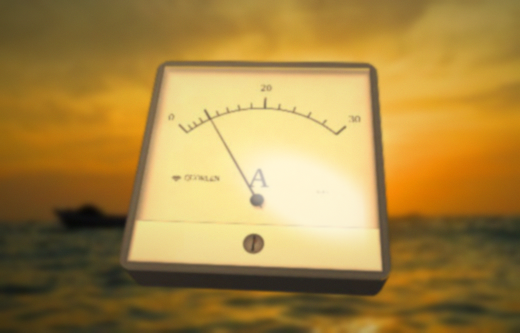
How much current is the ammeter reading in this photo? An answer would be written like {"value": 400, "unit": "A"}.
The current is {"value": 10, "unit": "A"}
